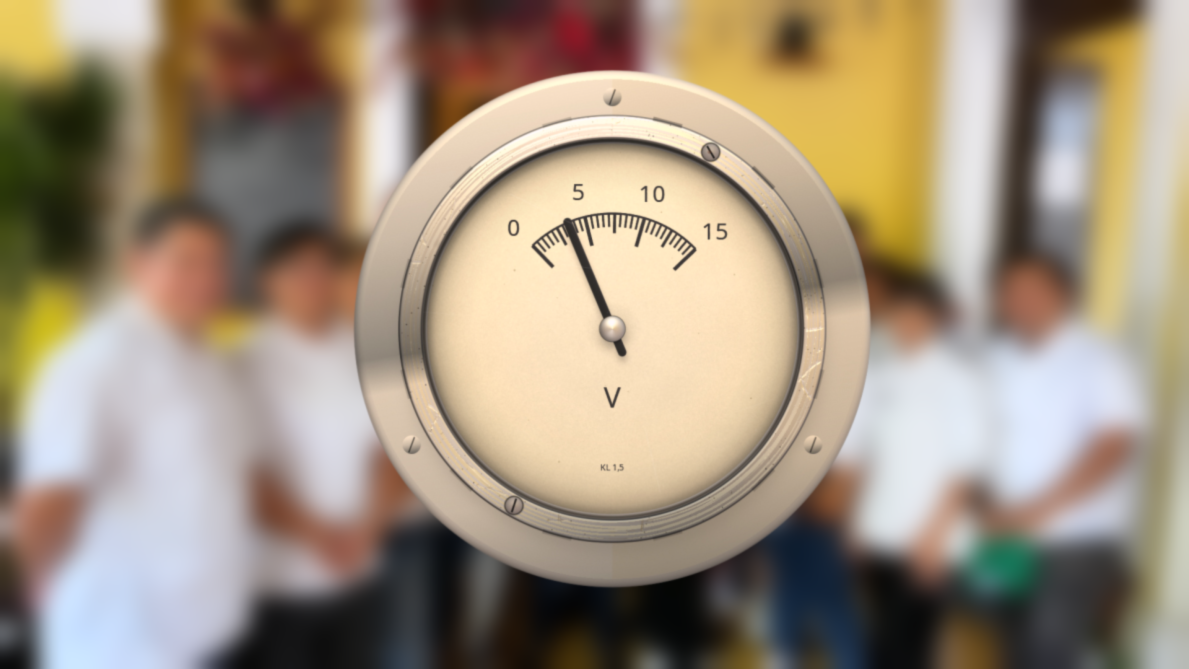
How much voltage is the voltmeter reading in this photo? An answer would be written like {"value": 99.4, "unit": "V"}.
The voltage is {"value": 3.5, "unit": "V"}
